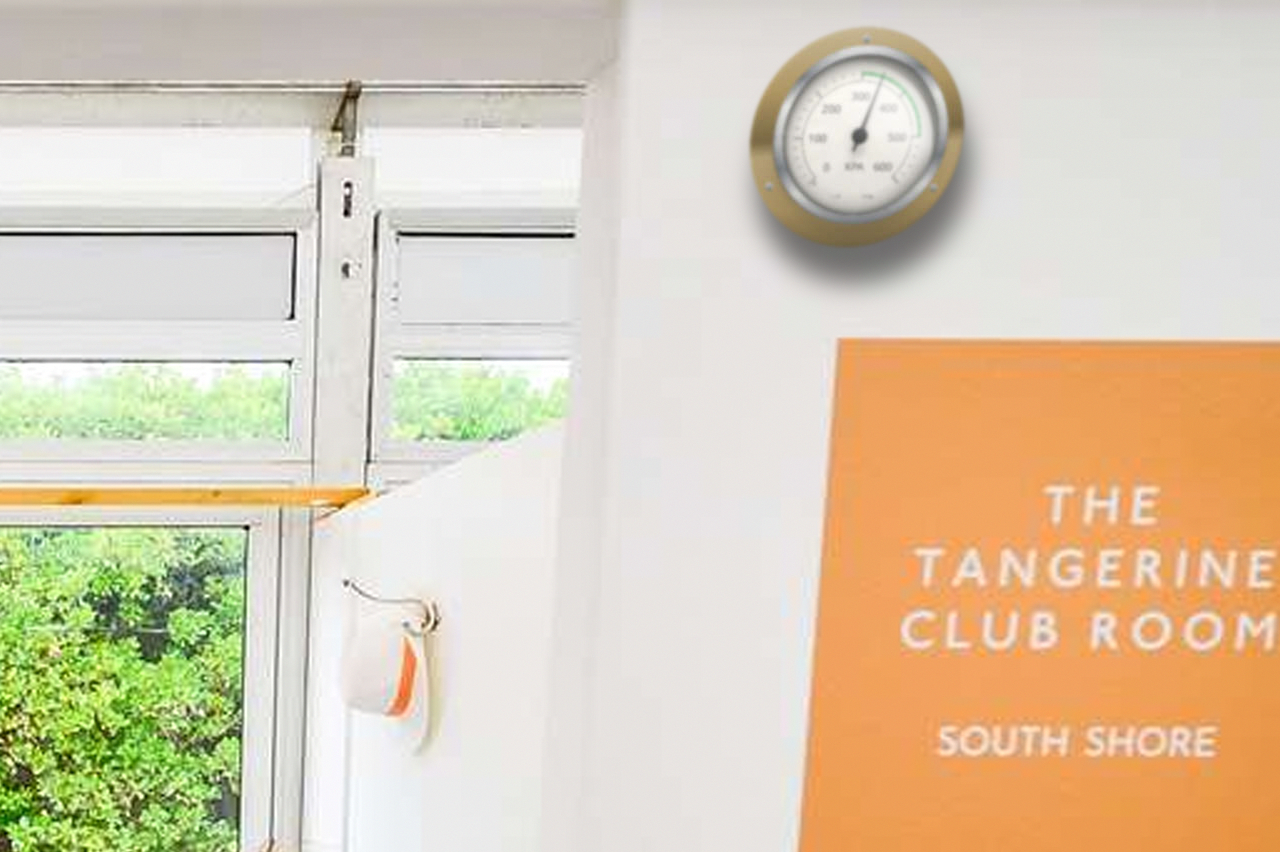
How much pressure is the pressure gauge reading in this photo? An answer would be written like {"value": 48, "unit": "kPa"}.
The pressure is {"value": 340, "unit": "kPa"}
